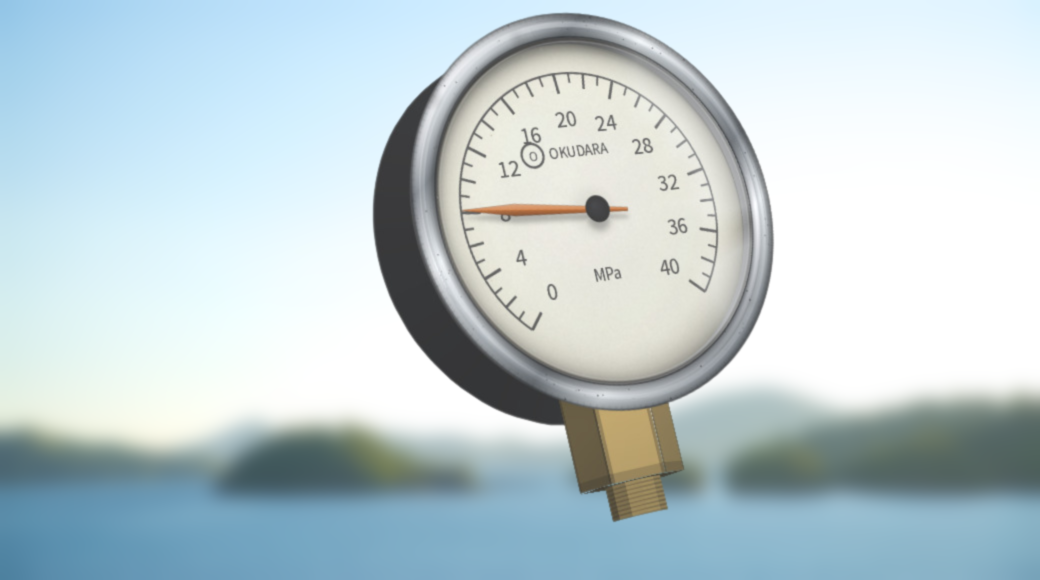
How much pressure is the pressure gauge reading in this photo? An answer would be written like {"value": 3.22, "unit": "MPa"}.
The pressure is {"value": 8, "unit": "MPa"}
